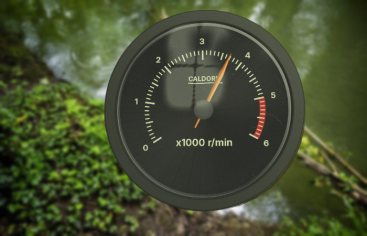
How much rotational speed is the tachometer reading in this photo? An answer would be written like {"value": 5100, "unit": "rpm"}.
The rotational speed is {"value": 3700, "unit": "rpm"}
